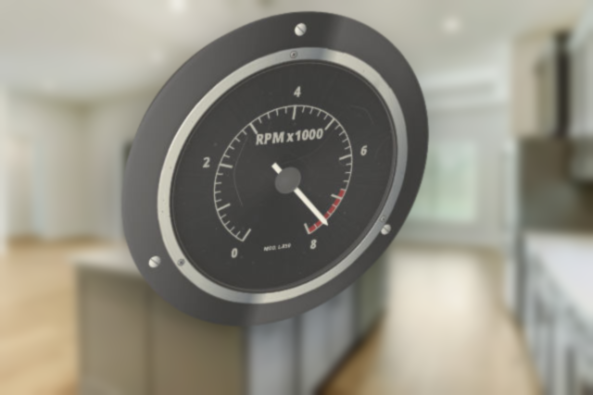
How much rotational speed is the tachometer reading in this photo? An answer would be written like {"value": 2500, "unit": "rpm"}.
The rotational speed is {"value": 7600, "unit": "rpm"}
